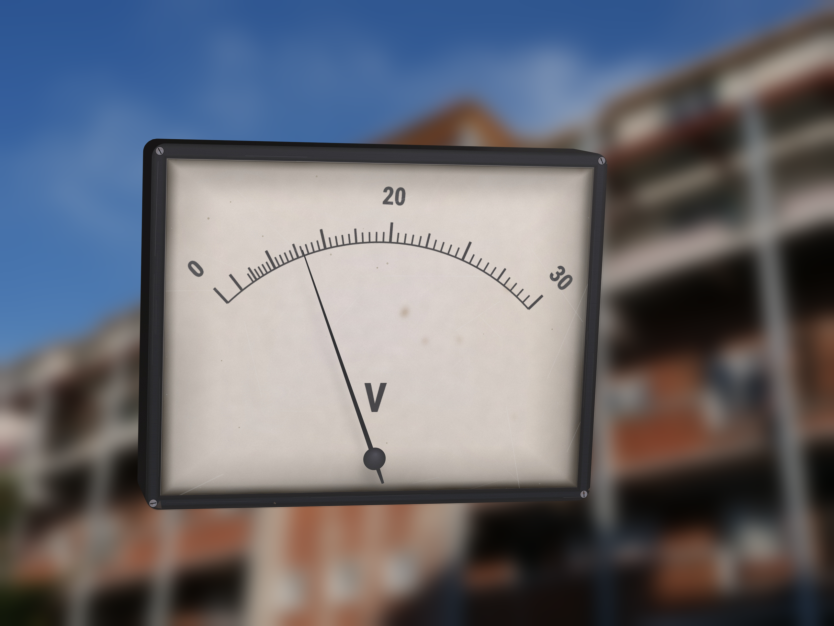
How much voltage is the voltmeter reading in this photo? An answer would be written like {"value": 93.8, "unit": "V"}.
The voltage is {"value": 13, "unit": "V"}
